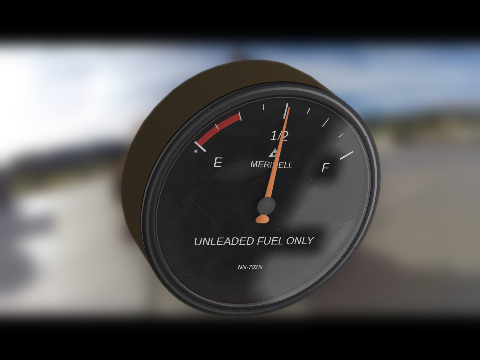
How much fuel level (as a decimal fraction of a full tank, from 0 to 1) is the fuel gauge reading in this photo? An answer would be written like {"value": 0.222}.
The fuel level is {"value": 0.5}
